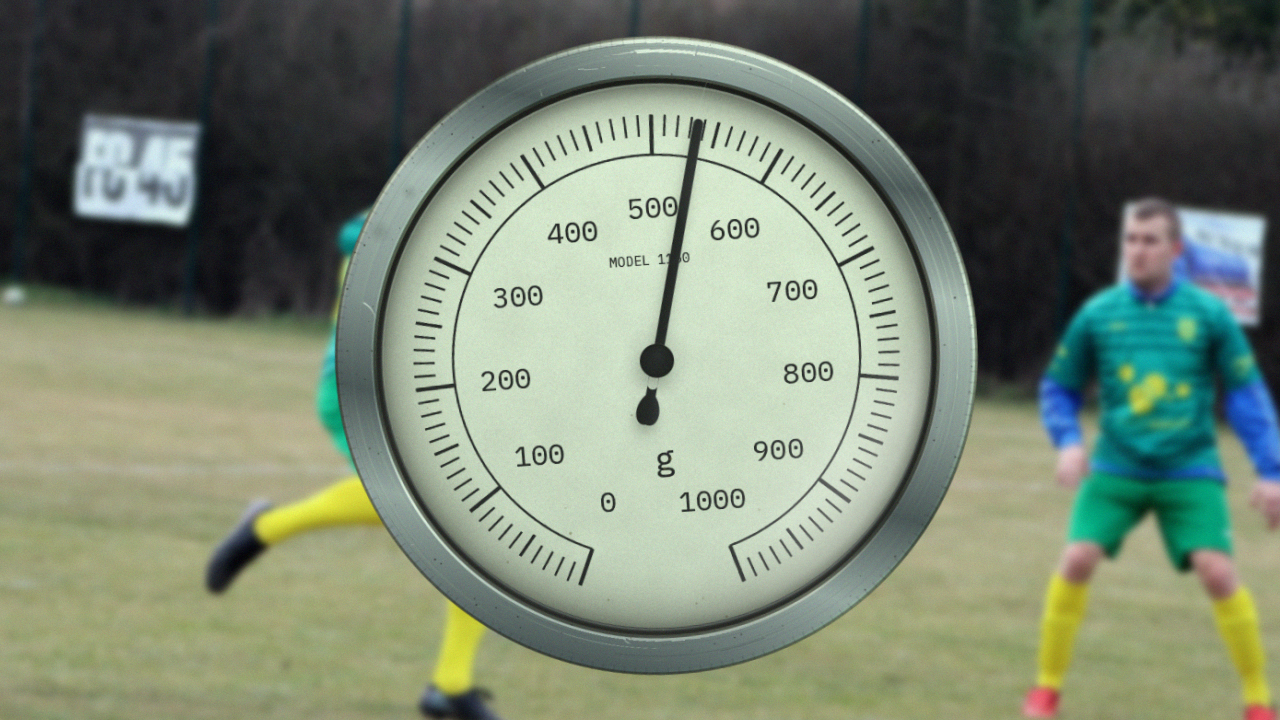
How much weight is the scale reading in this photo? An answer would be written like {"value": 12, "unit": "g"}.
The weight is {"value": 535, "unit": "g"}
